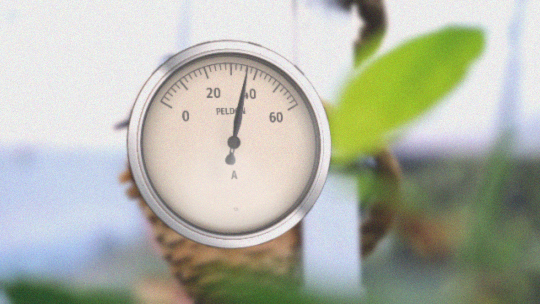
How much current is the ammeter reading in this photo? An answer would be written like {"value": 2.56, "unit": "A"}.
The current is {"value": 36, "unit": "A"}
